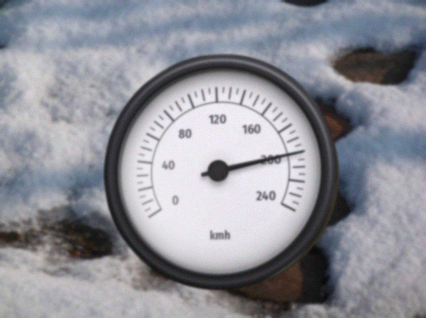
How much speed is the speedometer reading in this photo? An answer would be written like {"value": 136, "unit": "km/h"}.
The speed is {"value": 200, "unit": "km/h"}
